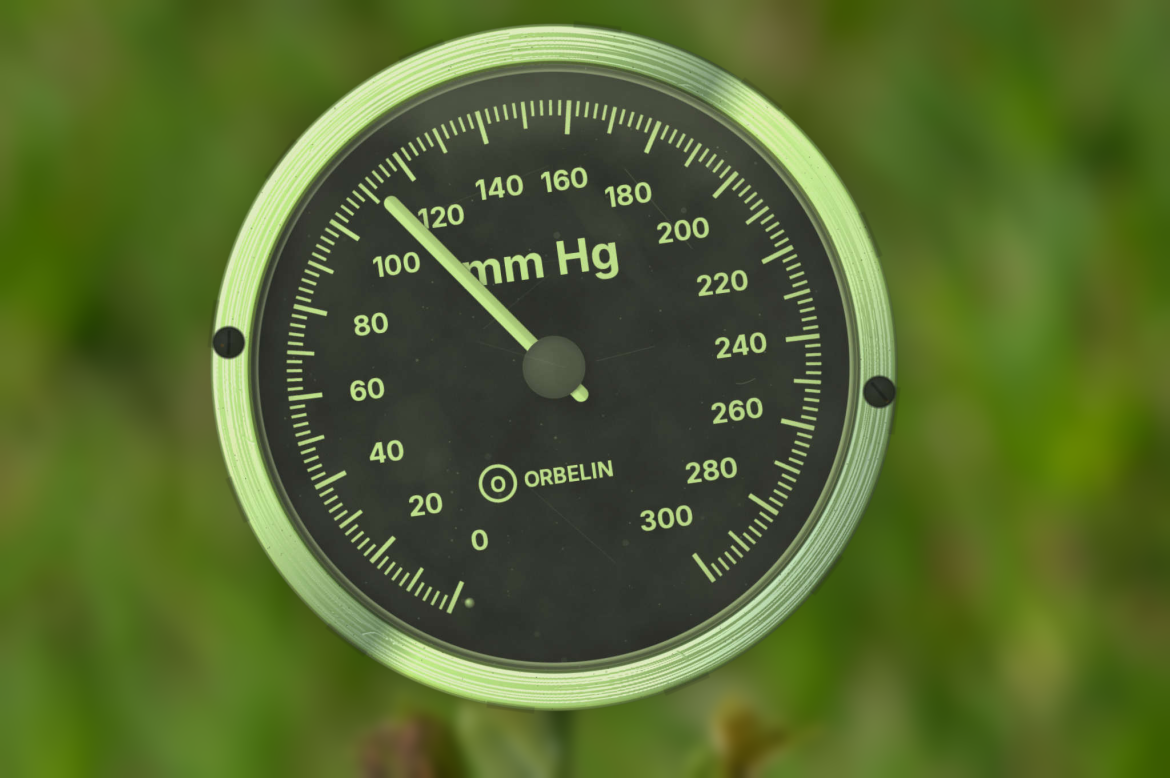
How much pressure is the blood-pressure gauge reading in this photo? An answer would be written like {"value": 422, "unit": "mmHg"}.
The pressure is {"value": 112, "unit": "mmHg"}
